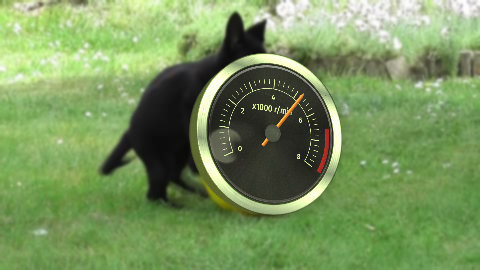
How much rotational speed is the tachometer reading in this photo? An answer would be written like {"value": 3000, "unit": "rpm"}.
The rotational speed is {"value": 5200, "unit": "rpm"}
